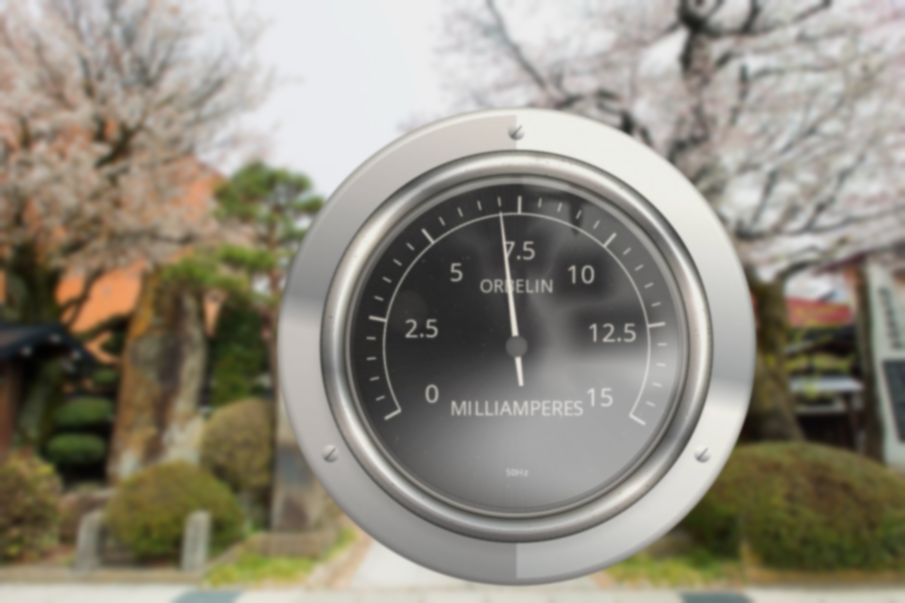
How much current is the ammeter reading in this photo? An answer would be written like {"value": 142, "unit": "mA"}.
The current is {"value": 7, "unit": "mA"}
